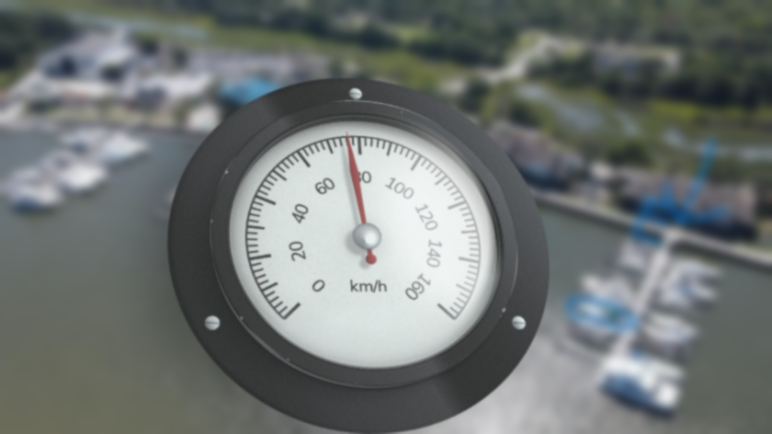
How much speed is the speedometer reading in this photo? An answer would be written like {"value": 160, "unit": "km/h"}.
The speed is {"value": 76, "unit": "km/h"}
